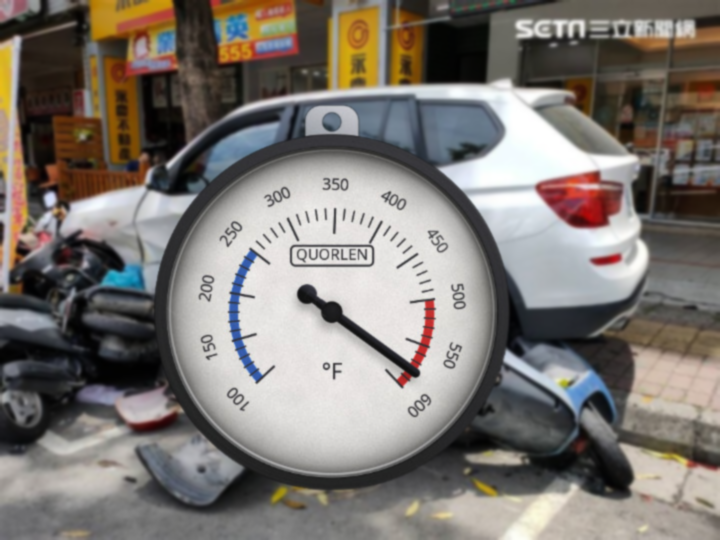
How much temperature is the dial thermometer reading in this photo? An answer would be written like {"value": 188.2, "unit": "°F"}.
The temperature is {"value": 580, "unit": "°F"}
